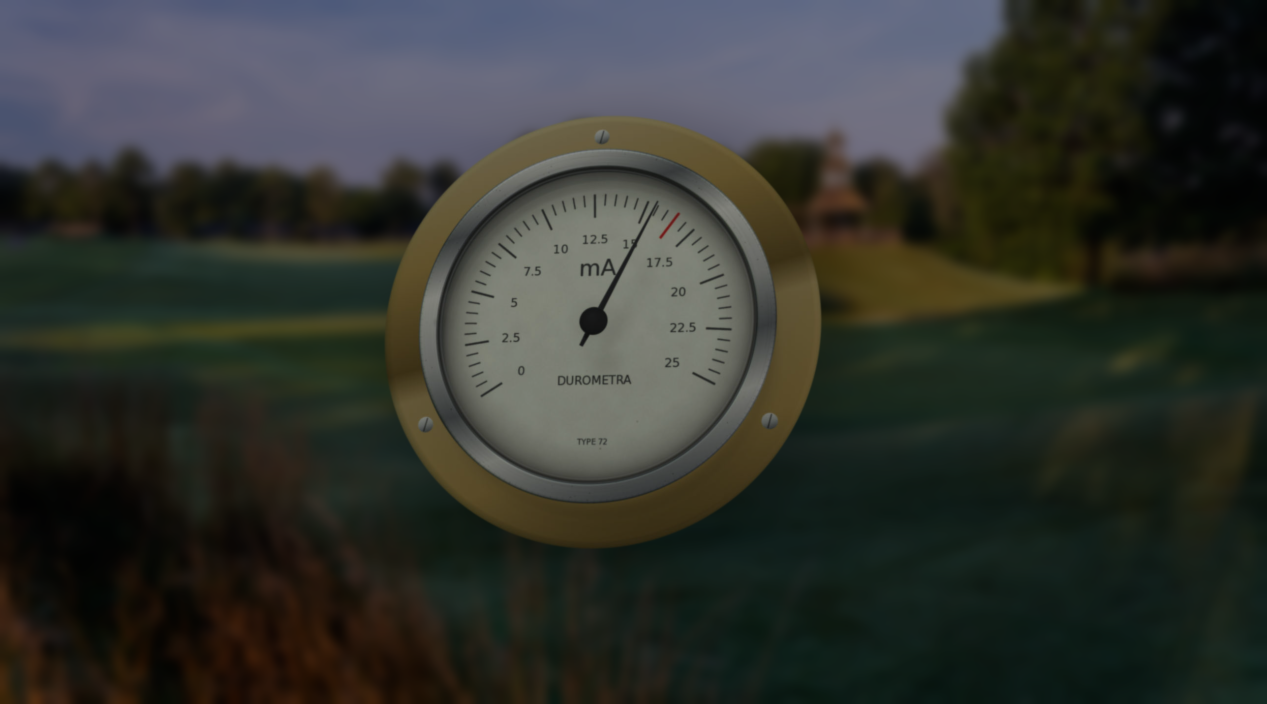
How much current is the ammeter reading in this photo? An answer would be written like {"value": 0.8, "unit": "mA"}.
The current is {"value": 15.5, "unit": "mA"}
